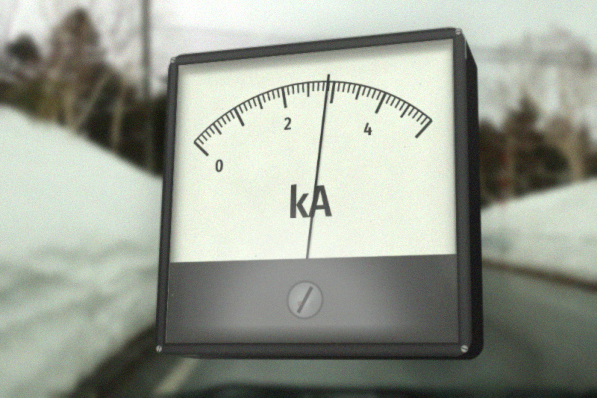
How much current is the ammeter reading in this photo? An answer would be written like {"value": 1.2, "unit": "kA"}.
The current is {"value": 2.9, "unit": "kA"}
